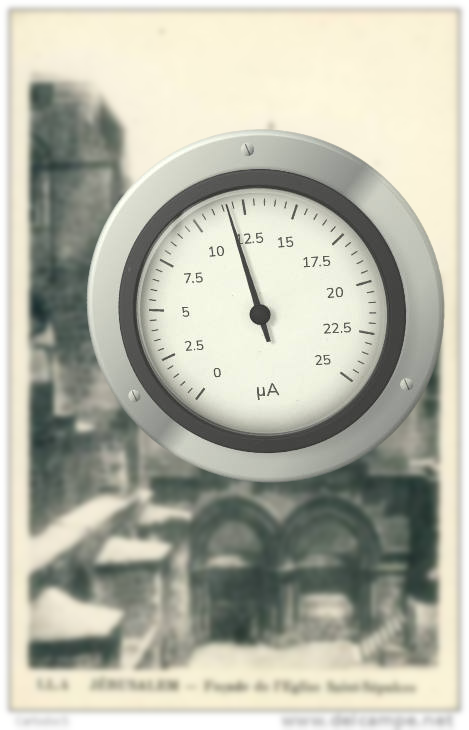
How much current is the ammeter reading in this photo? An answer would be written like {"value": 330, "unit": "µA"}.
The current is {"value": 11.75, "unit": "µA"}
